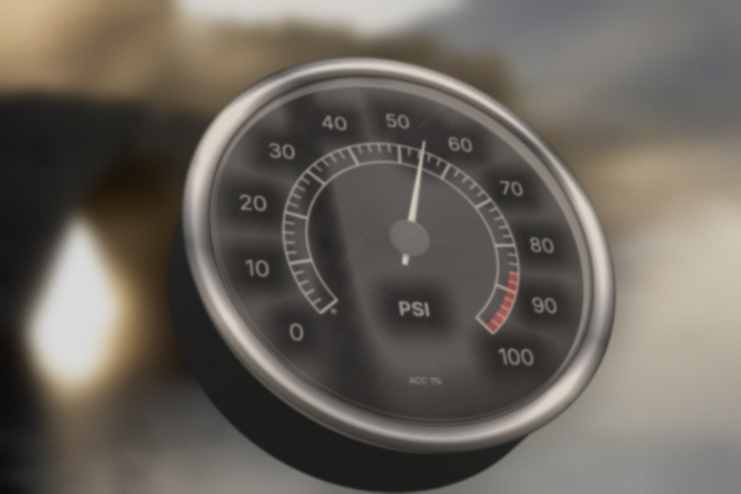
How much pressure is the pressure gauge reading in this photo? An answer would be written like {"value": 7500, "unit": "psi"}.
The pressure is {"value": 54, "unit": "psi"}
